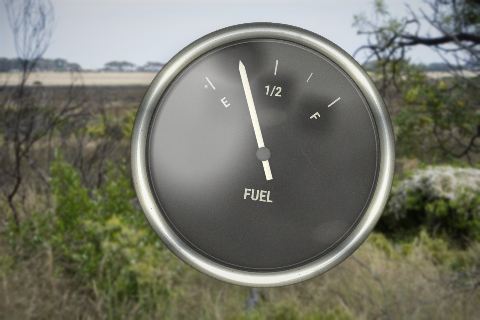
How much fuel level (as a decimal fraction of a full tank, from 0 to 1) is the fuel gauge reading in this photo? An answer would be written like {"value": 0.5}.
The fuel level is {"value": 0.25}
